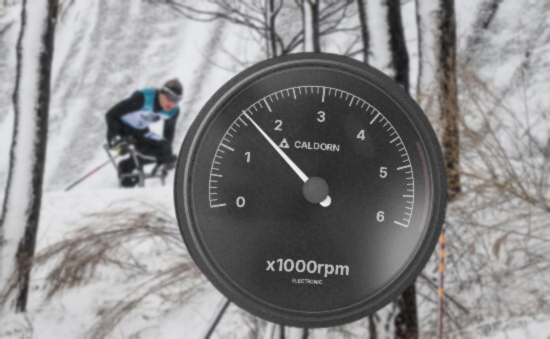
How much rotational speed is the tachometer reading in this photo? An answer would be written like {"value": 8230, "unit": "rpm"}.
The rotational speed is {"value": 1600, "unit": "rpm"}
